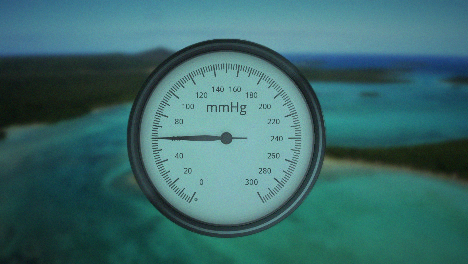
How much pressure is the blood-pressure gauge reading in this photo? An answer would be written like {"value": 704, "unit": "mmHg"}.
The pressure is {"value": 60, "unit": "mmHg"}
